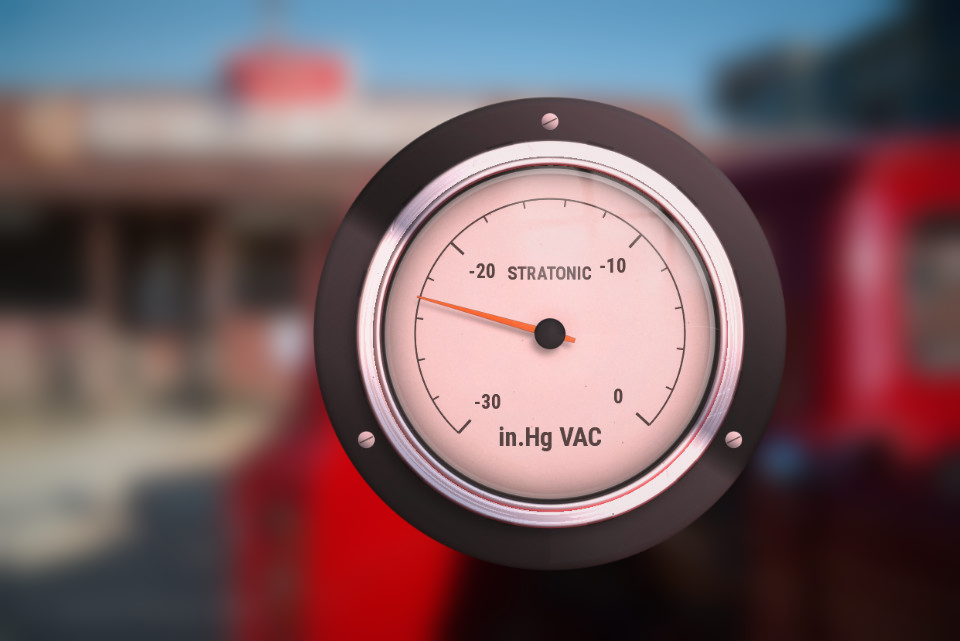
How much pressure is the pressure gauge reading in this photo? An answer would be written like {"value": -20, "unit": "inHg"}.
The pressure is {"value": -23, "unit": "inHg"}
